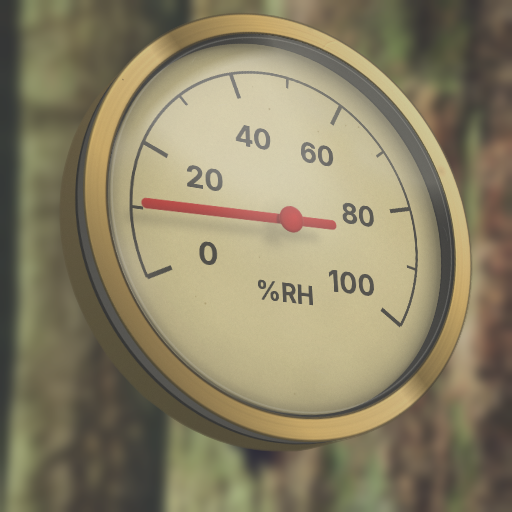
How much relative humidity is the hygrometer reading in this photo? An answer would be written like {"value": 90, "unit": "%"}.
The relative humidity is {"value": 10, "unit": "%"}
